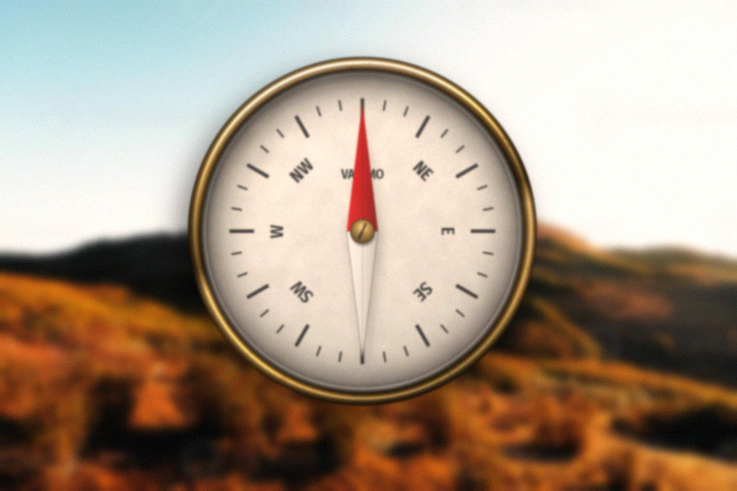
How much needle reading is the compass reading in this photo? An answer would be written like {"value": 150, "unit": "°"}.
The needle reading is {"value": 0, "unit": "°"}
